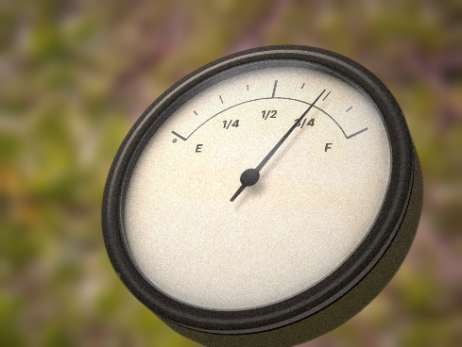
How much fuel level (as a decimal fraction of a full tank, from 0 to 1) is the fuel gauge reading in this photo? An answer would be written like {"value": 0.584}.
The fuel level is {"value": 0.75}
